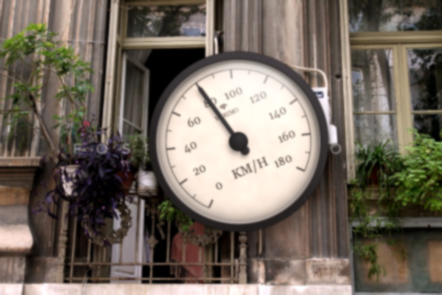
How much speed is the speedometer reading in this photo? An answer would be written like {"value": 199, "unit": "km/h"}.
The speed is {"value": 80, "unit": "km/h"}
